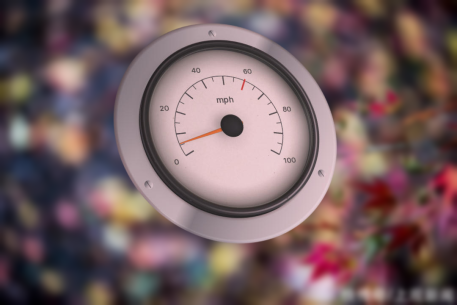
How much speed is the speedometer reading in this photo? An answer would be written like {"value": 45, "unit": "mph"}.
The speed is {"value": 5, "unit": "mph"}
